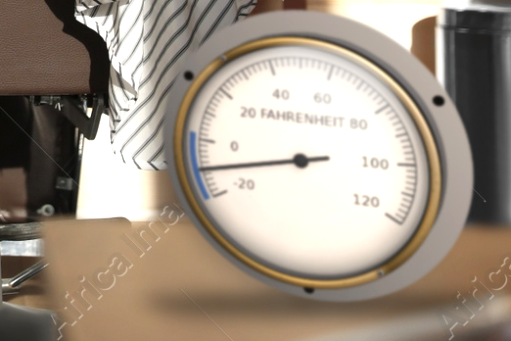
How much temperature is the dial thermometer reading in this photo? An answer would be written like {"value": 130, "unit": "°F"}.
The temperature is {"value": -10, "unit": "°F"}
